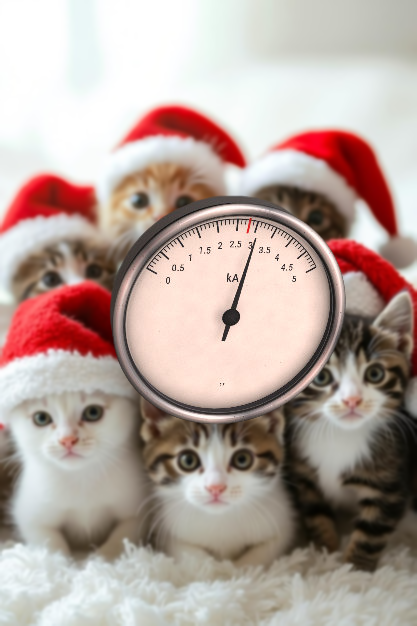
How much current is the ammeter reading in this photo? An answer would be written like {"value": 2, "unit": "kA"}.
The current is {"value": 3, "unit": "kA"}
